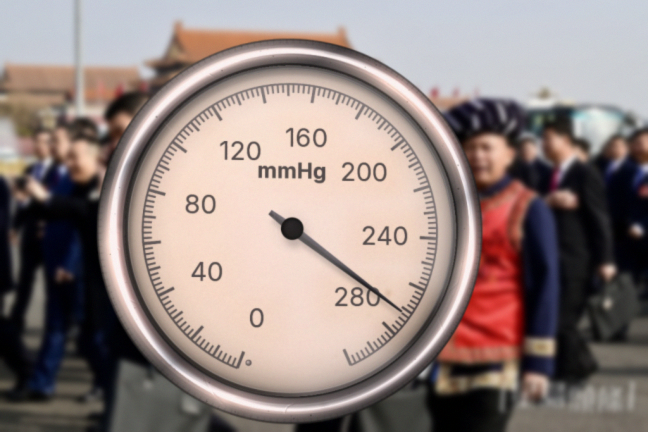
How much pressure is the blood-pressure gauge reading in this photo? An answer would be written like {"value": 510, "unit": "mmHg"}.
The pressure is {"value": 272, "unit": "mmHg"}
